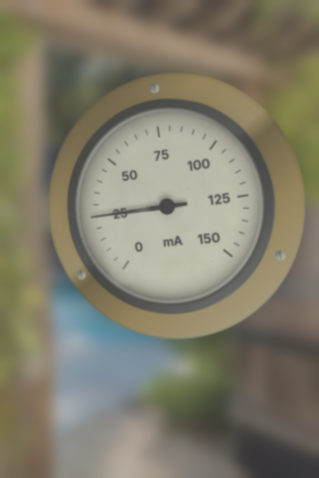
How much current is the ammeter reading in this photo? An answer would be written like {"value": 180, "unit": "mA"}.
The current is {"value": 25, "unit": "mA"}
